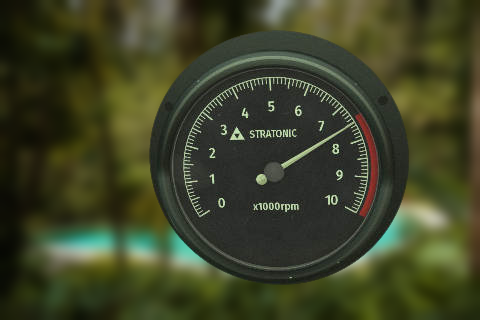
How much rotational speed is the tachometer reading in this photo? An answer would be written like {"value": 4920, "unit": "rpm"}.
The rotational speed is {"value": 7500, "unit": "rpm"}
